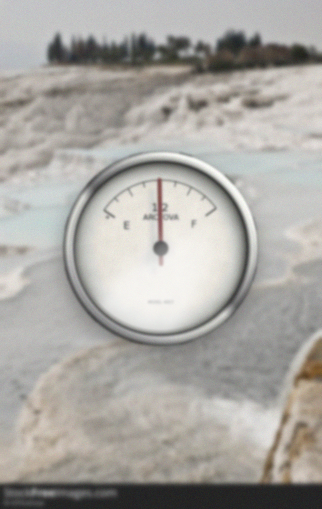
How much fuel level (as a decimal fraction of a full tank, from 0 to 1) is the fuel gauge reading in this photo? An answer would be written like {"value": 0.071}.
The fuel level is {"value": 0.5}
